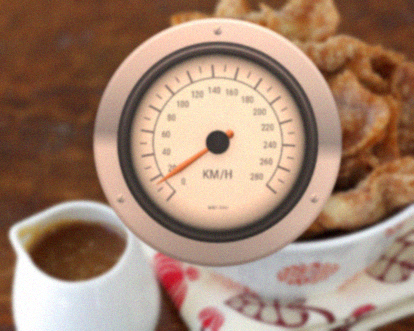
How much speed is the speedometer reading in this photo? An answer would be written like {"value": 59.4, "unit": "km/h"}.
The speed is {"value": 15, "unit": "km/h"}
